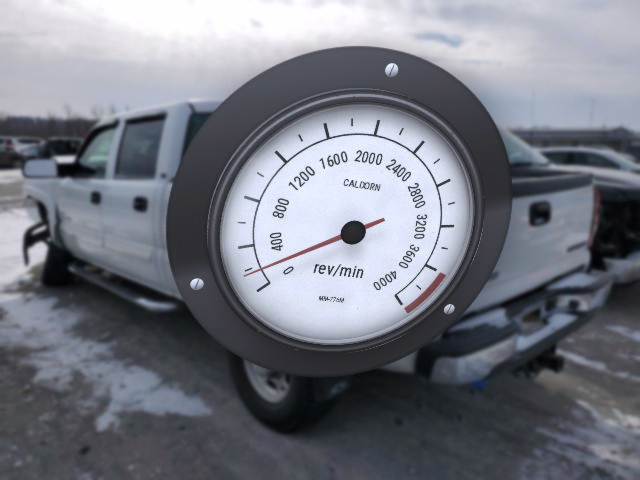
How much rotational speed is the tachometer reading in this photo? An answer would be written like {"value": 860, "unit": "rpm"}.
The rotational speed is {"value": 200, "unit": "rpm"}
